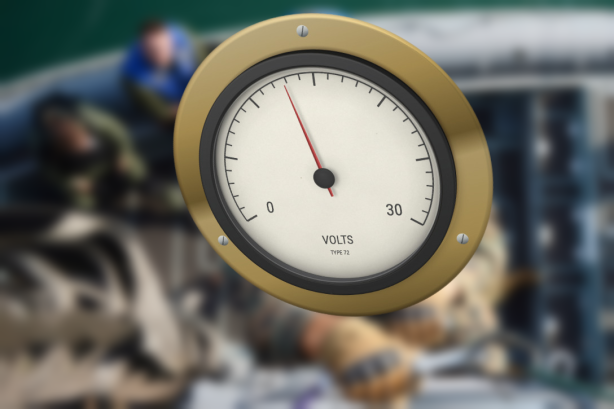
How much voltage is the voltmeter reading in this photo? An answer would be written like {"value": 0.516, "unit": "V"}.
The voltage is {"value": 13, "unit": "V"}
